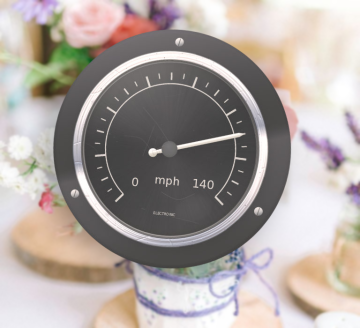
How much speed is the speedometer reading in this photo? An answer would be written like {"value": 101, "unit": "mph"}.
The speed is {"value": 110, "unit": "mph"}
